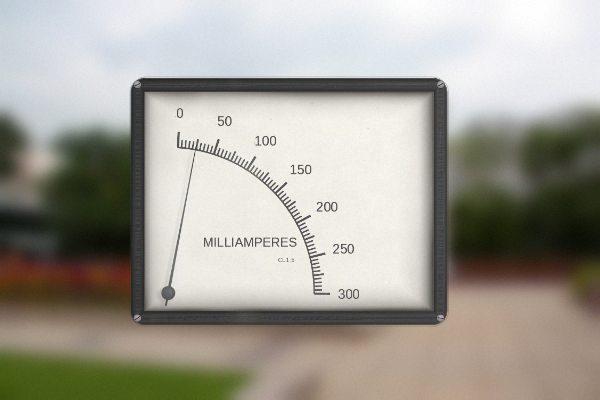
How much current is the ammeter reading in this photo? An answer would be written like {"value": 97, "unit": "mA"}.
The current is {"value": 25, "unit": "mA"}
